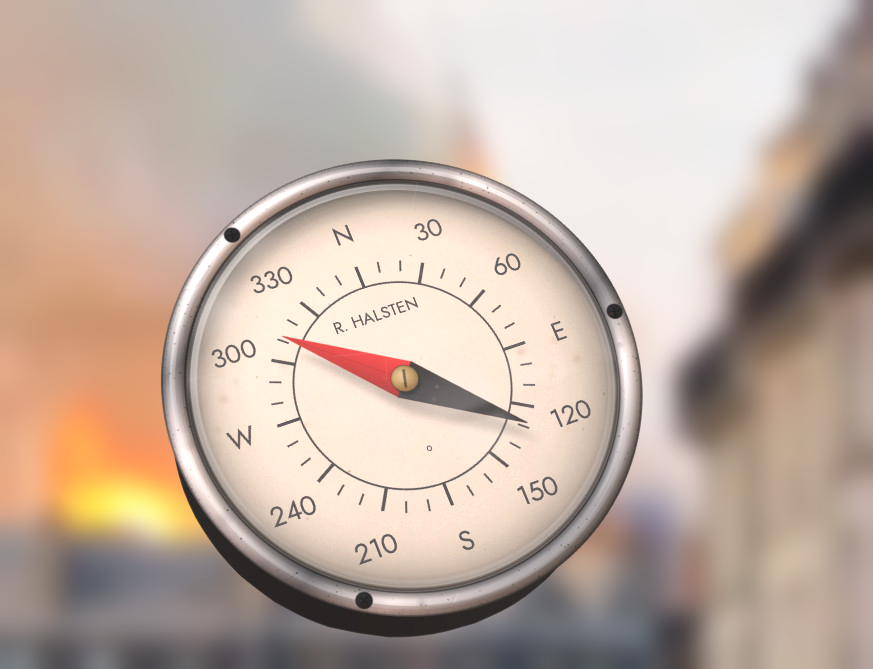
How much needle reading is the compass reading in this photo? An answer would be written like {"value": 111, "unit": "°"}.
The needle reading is {"value": 310, "unit": "°"}
